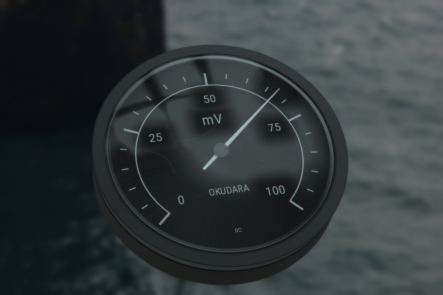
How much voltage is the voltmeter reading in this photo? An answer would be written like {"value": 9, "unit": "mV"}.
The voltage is {"value": 67.5, "unit": "mV"}
